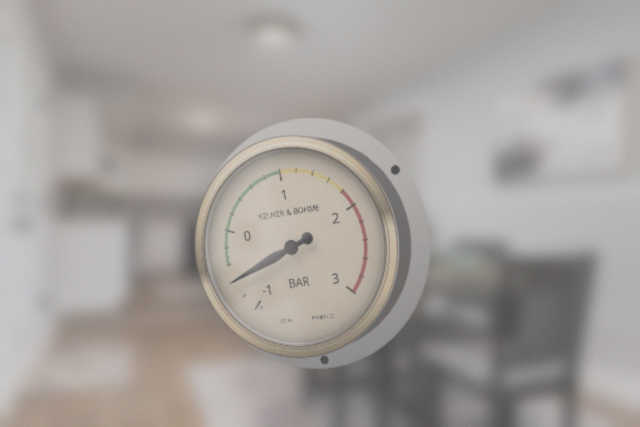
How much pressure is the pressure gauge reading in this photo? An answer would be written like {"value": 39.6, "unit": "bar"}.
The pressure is {"value": -0.6, "unit": "bar"}
